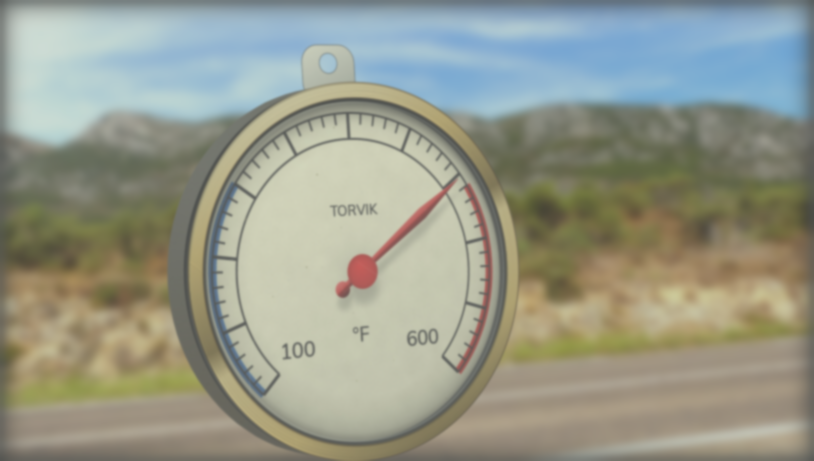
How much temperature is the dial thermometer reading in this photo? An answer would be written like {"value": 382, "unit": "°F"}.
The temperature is {"value": 450, "unit": "°F"}
